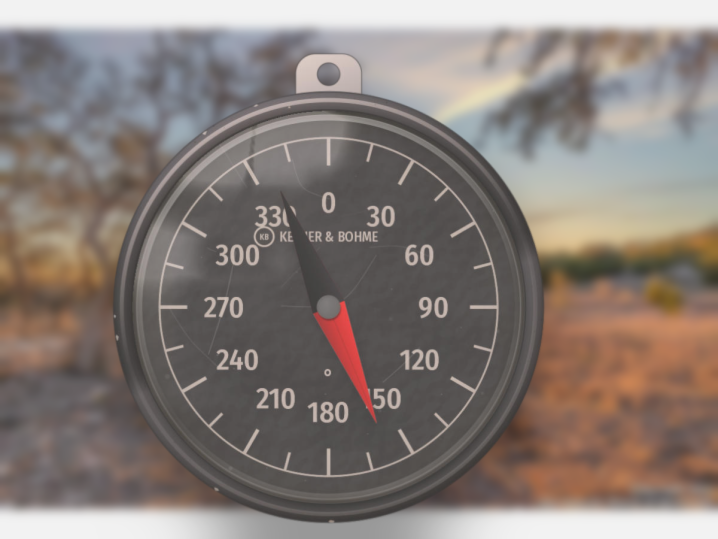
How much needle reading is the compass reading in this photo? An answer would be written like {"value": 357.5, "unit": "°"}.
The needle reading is {"value": 157.5, "unit": "°"}
